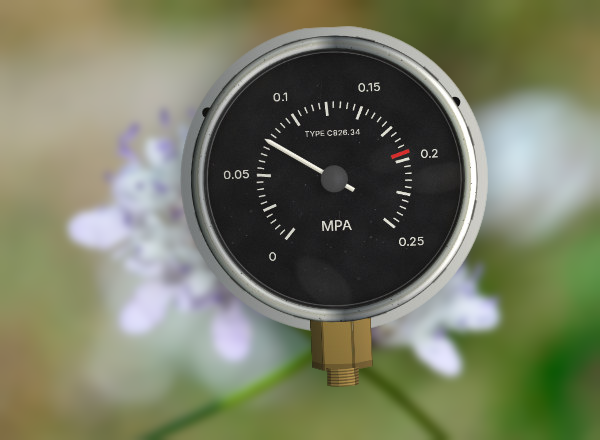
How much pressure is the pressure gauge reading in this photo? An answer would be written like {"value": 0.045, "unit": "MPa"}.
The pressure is {"value": 0.075, "unit": "MPa"}
